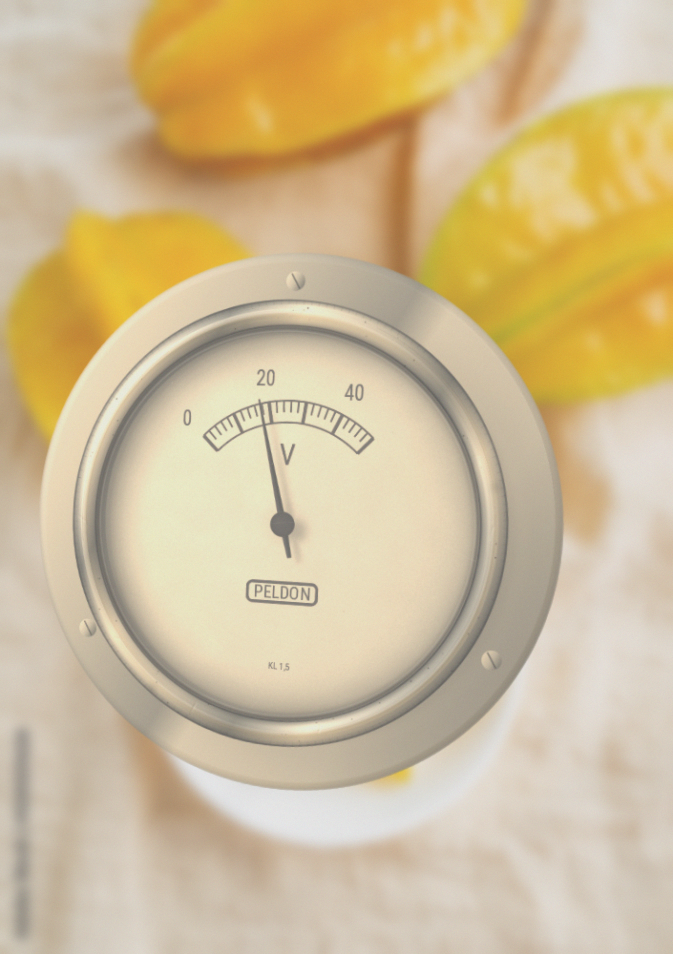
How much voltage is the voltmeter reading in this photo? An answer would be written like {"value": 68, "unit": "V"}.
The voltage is {"value": 18, "unit": "V"}
